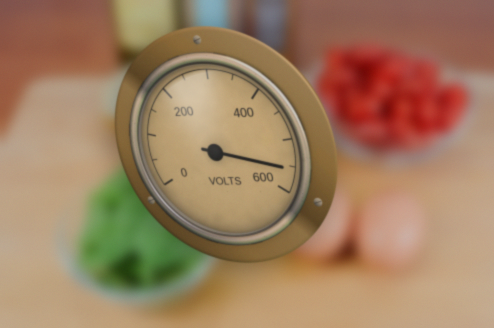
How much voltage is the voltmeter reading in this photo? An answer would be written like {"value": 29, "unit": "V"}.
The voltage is {"value": 550, "unit": "V"}
